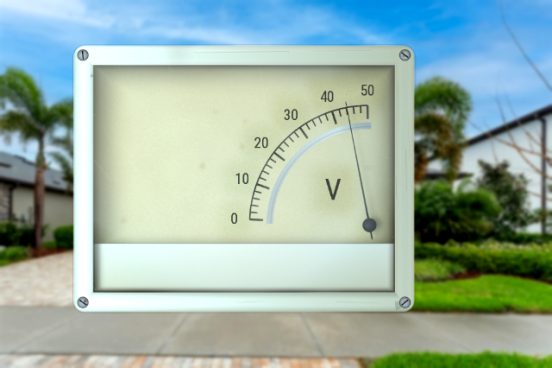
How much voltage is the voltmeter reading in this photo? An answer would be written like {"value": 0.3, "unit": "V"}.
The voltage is {"value": 44, "unit": "V"}
